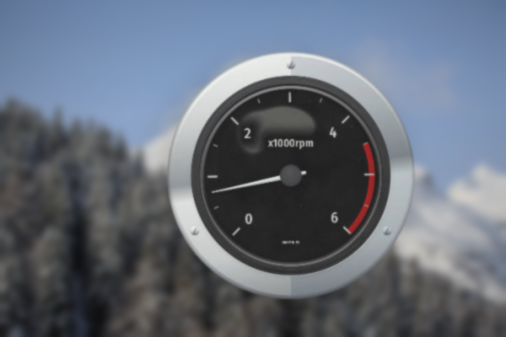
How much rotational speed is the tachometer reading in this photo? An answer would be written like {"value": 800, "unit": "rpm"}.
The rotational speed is {"value": 750, "unit": "rpm"}
